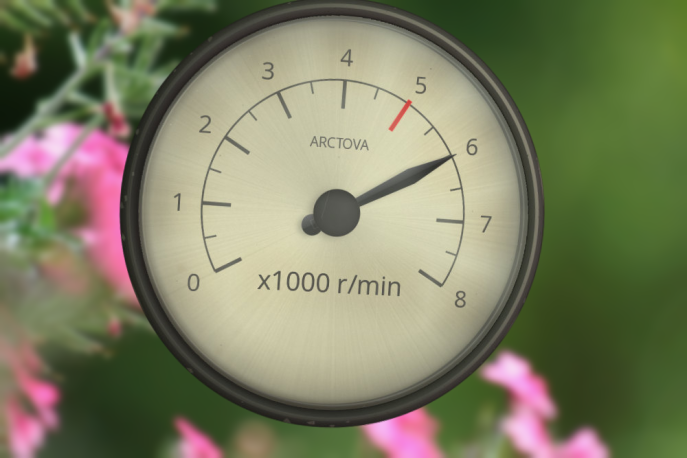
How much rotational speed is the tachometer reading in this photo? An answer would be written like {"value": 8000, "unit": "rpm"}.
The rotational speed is {"value": 6000, "unit": "rpm"}
